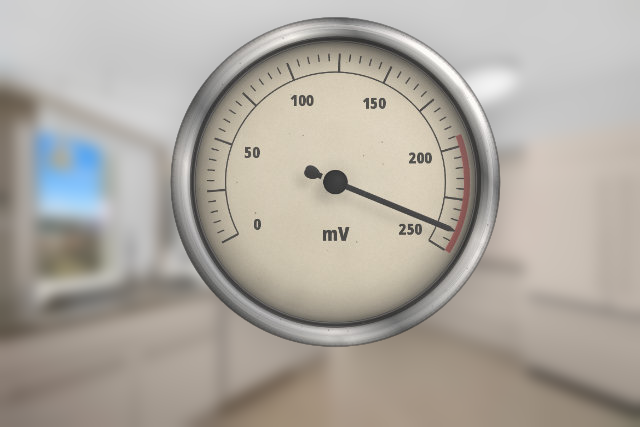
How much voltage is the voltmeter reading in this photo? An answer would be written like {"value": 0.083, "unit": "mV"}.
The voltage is {"value": 240, "unit": "mV"}
